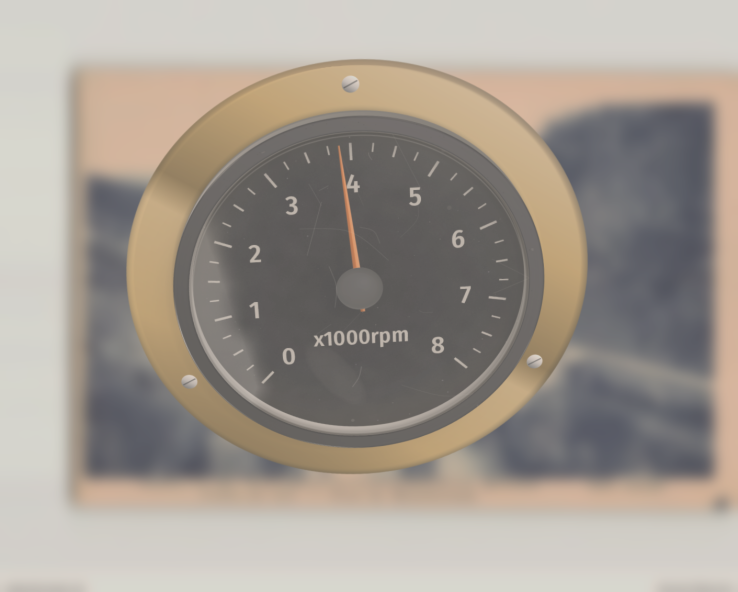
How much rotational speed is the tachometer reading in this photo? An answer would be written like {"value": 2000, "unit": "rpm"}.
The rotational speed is {"value": 3875, "unit": "rpm"}
